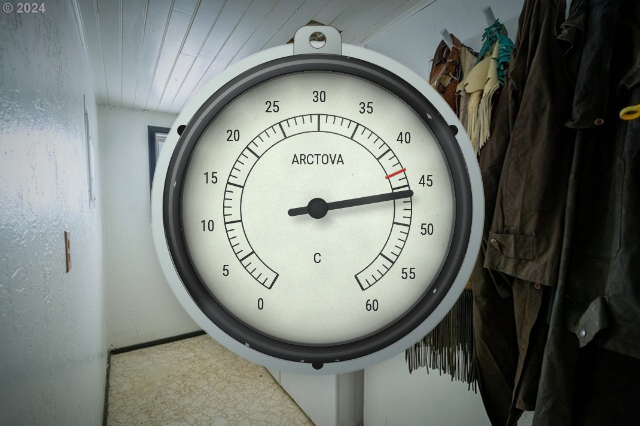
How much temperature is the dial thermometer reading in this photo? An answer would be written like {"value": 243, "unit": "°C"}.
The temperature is {"value": 46, "unit": "°C"}
